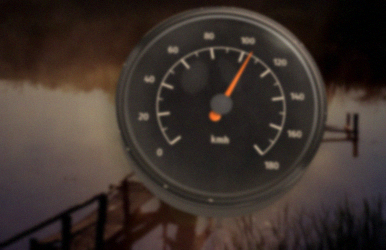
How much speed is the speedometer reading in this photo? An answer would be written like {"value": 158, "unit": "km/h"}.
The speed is {"value": 105, "unit": "km/h"}
